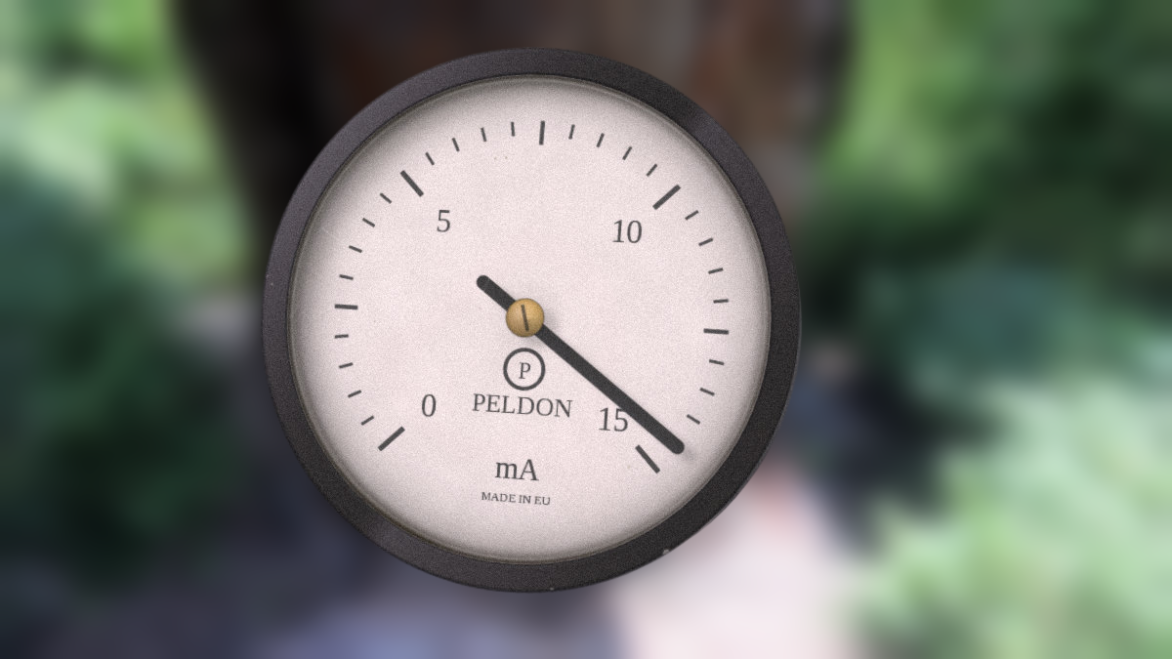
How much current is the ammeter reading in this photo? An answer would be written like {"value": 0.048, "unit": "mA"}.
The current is {"value": 14.5, "unit": "mA"}
